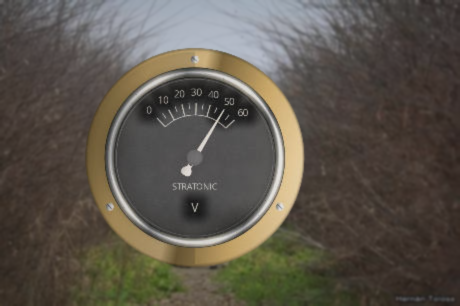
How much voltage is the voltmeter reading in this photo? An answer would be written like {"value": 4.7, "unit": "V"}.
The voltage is {"value": 50, "unit": "V"}
